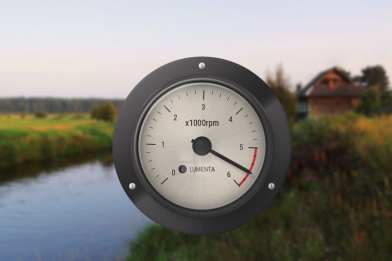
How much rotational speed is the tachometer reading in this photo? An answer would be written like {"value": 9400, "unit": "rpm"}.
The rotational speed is {"value": 5600, "unit": "rpm"}
